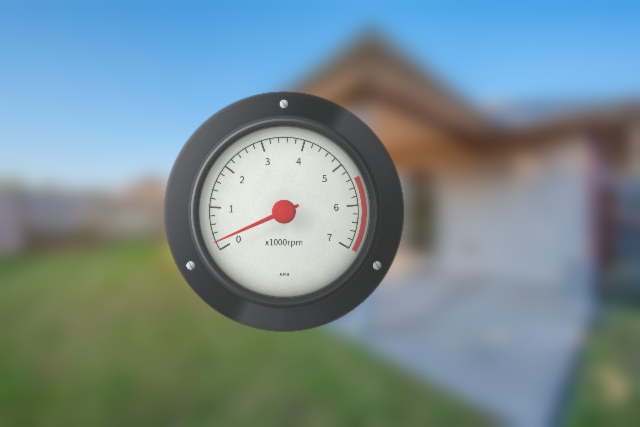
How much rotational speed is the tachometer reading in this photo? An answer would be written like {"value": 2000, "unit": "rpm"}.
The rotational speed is {"value": 200, "unit": "rpm"}
